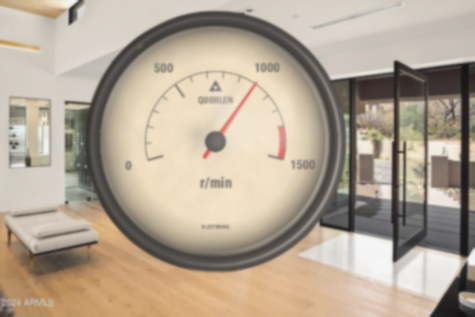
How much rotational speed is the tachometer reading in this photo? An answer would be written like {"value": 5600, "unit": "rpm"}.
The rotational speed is {"value": 1000, "unit": "rpm"}
